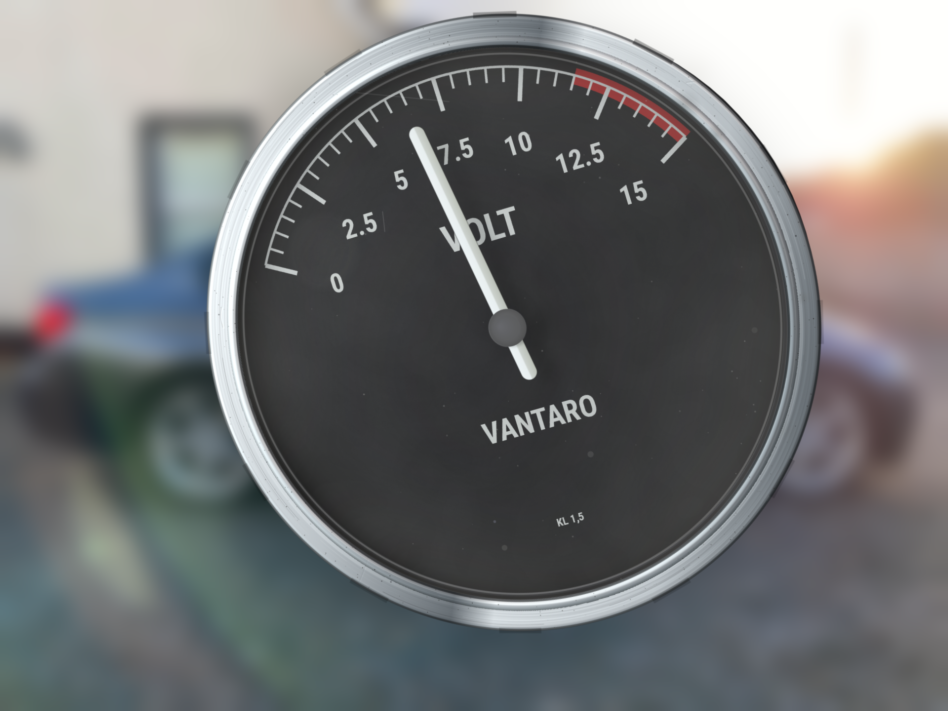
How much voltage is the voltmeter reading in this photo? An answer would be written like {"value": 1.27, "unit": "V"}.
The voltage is {"value": 6.5, "unit": "V"}
